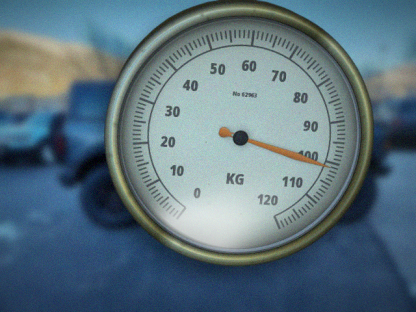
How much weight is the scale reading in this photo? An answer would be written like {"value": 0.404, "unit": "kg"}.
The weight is {"value": 101, "unit": "kg"}
